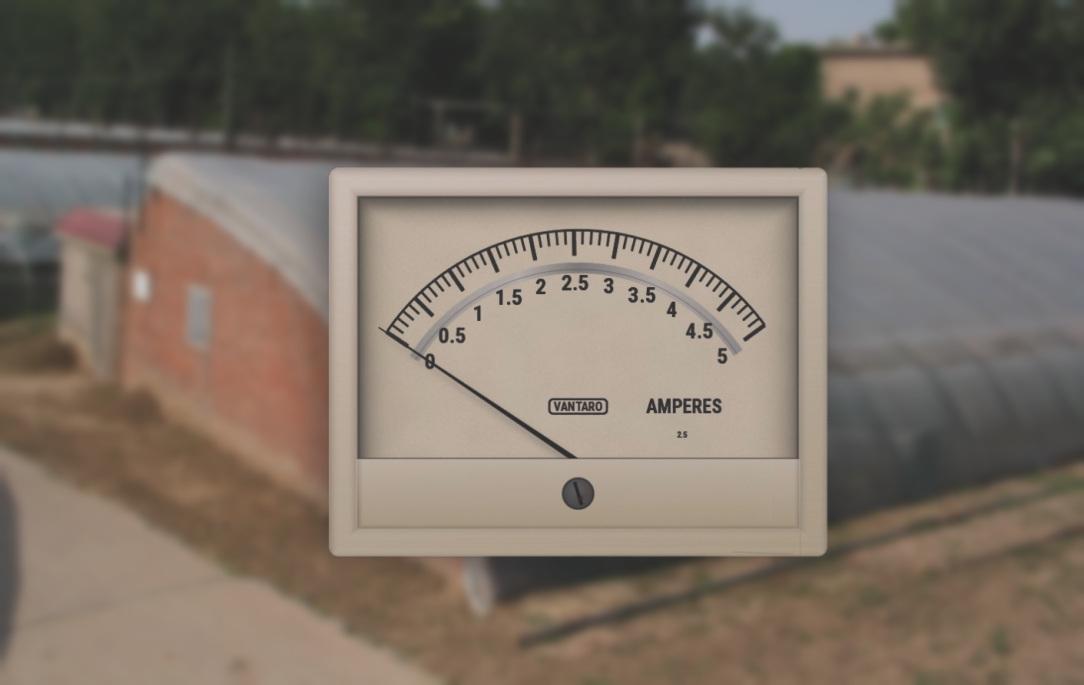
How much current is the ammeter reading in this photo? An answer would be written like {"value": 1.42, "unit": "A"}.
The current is {"value": 0, "unit": "A"}
